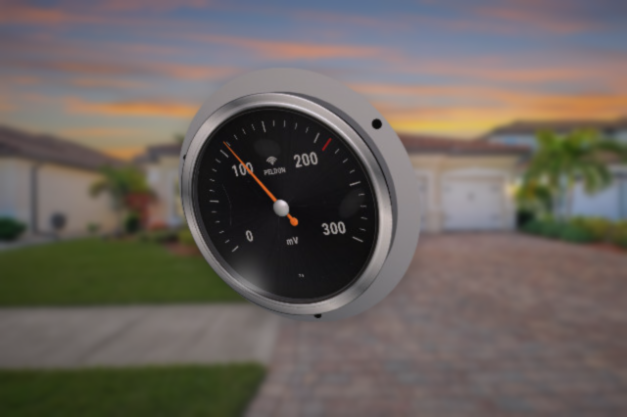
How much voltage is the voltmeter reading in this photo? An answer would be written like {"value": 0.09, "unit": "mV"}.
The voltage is {"value": 110, "unit": "mV"}
